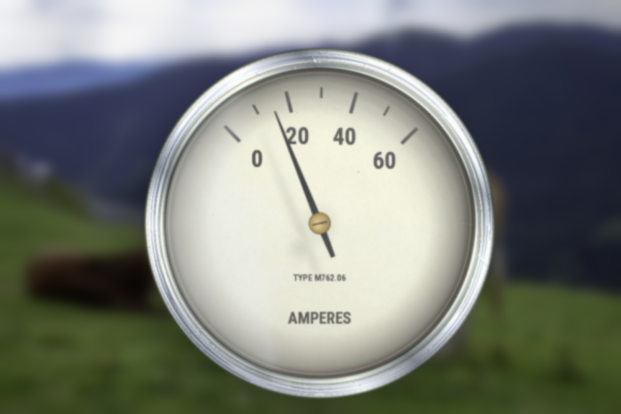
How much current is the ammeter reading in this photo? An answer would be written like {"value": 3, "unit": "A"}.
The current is {"value": 15, "unit": "A"}
